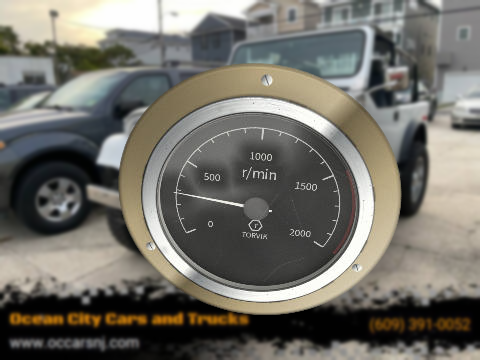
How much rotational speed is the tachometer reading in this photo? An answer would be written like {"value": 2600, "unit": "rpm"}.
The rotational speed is {"value": 300, "unit": "rpm"}
